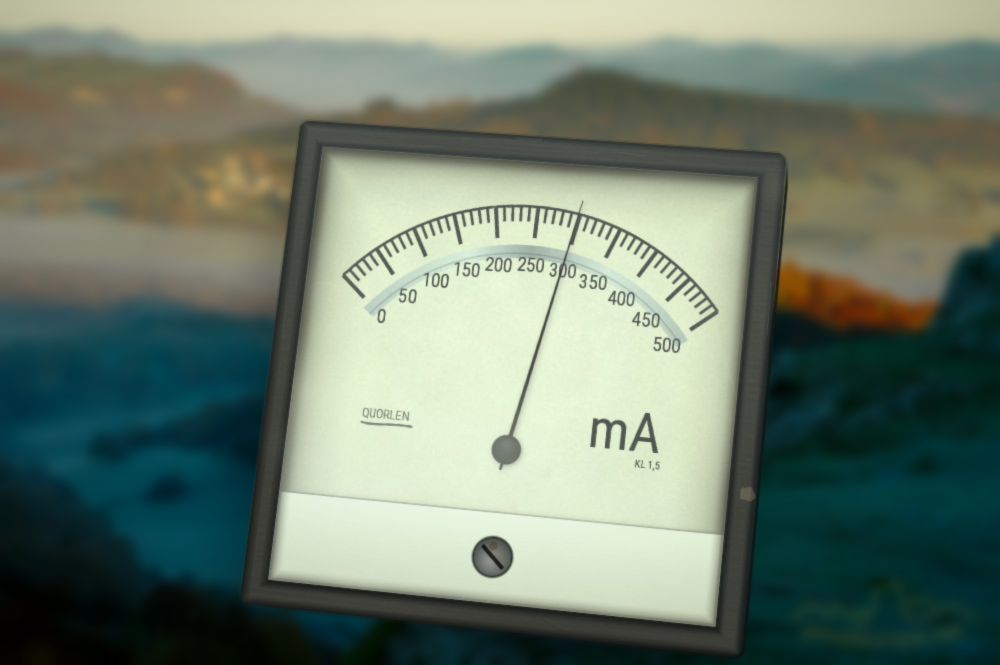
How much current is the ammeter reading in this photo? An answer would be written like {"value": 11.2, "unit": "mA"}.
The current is {"value": 300, "unit": "mA"}
